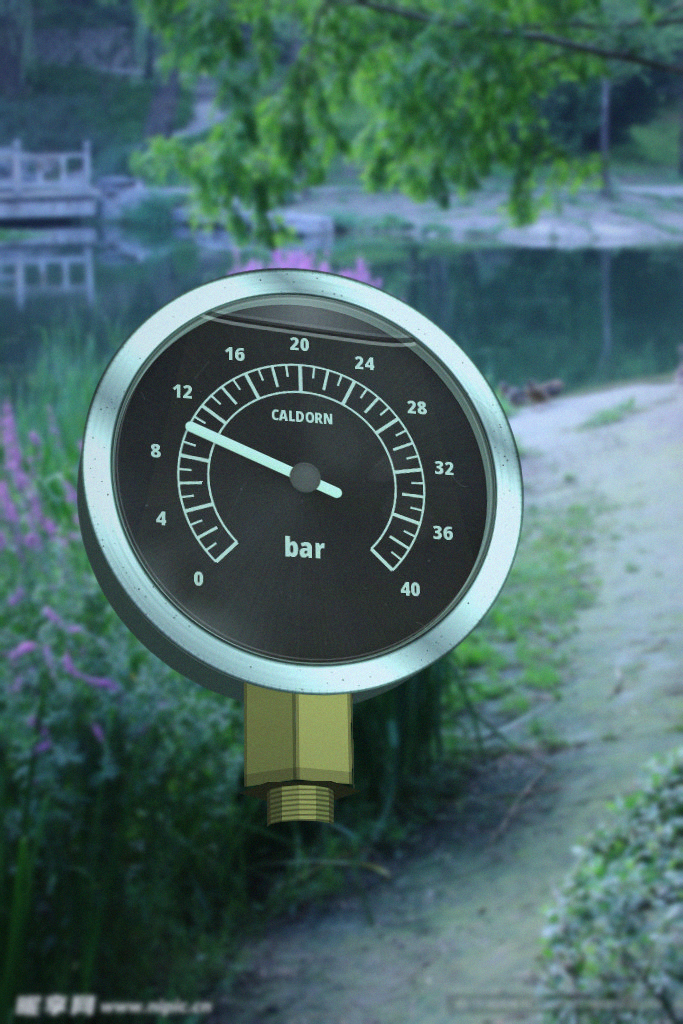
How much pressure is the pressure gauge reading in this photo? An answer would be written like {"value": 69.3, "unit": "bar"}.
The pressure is {"value": 10, "unit": "bar"}
